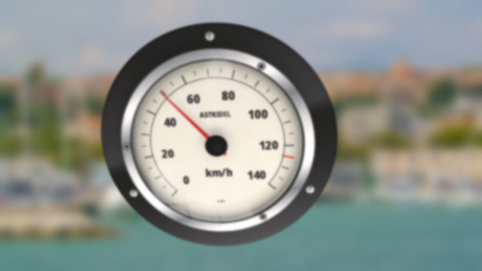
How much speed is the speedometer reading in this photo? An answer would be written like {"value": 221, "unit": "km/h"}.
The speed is {"value": 50, "unit": "km/h"}
